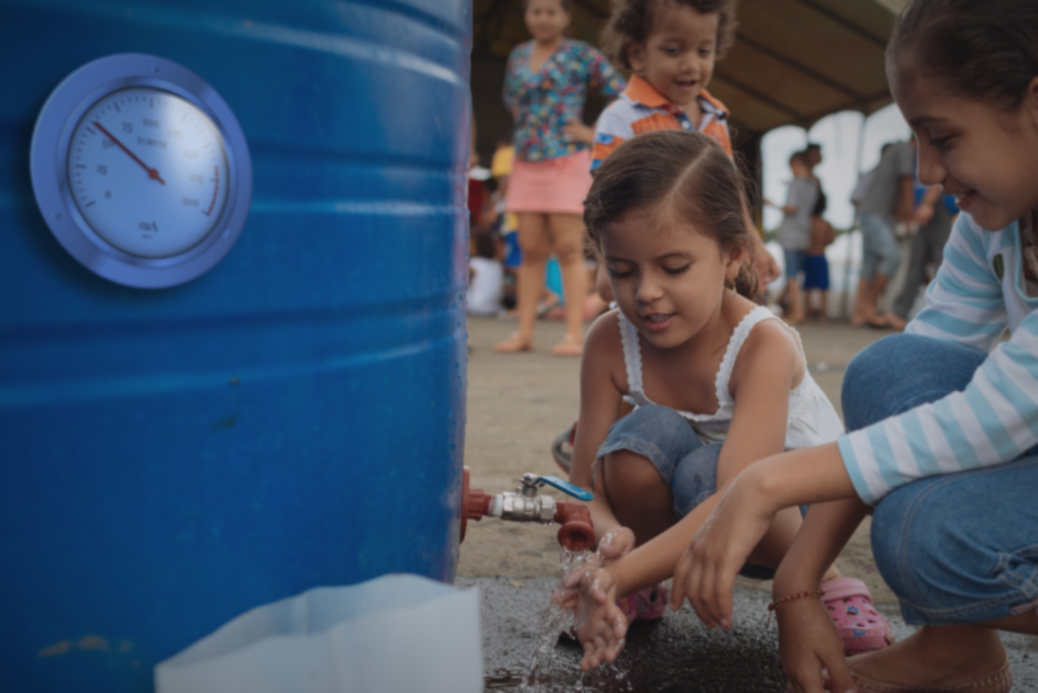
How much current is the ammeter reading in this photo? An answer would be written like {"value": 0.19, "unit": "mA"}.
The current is {"value": 55, "unit": "mA"}
